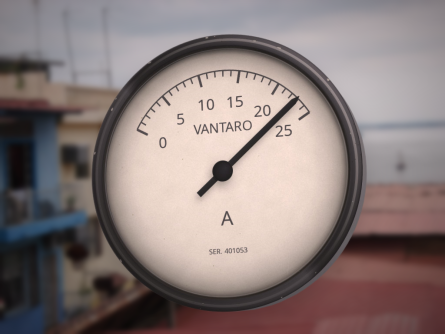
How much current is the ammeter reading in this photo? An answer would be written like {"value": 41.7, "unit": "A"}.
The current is {"value": 23, "unit": "A"}
